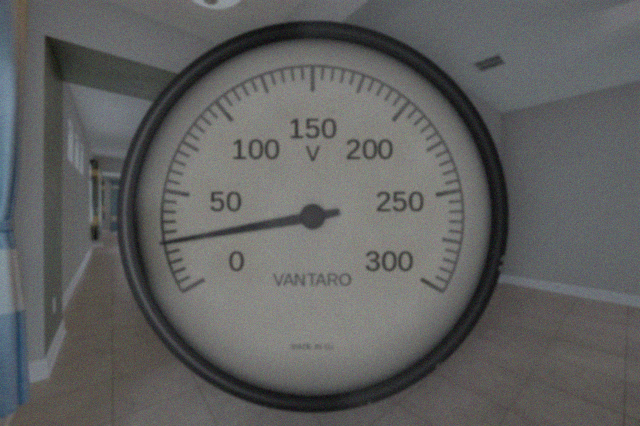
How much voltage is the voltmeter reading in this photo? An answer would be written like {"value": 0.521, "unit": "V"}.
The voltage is {"value": 25, "unit": "V"}
